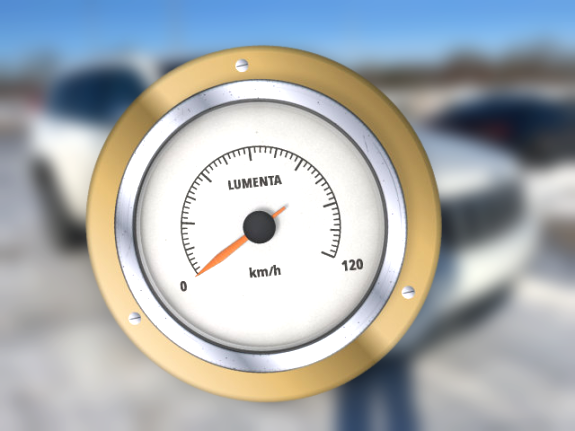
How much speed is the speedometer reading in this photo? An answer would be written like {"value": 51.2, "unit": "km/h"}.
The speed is {"value": 0, "unit": "km/h"}
